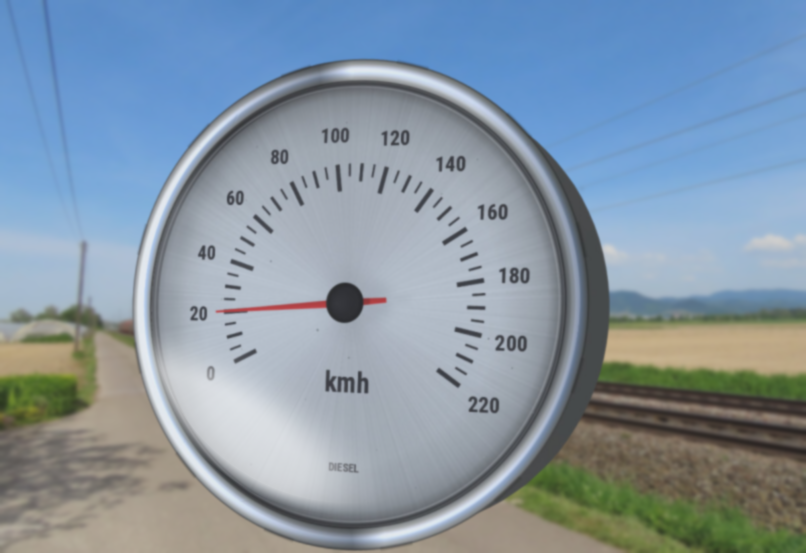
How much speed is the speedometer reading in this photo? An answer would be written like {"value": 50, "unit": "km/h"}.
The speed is {"value": 20, "unit": "km/h"}
